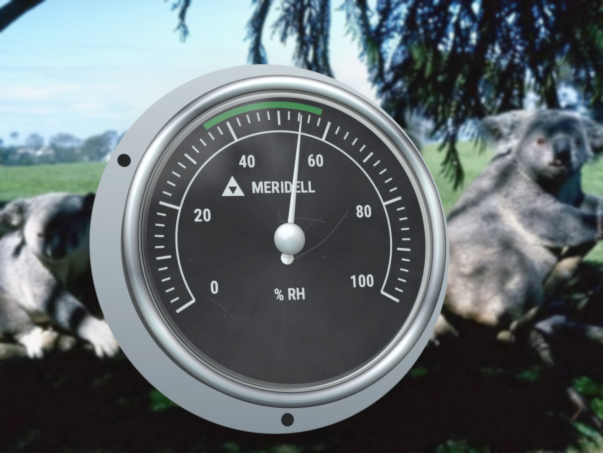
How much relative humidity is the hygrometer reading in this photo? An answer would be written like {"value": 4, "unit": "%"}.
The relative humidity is {"value": 54, "unit": "%"}
